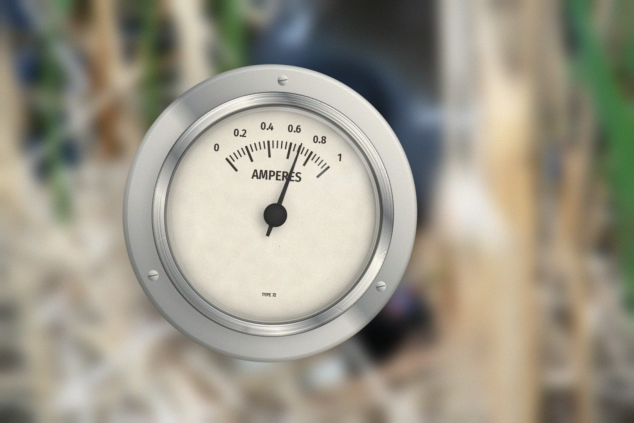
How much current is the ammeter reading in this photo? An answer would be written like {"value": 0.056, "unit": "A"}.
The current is {"value": 0.68, "unit": "A"}
